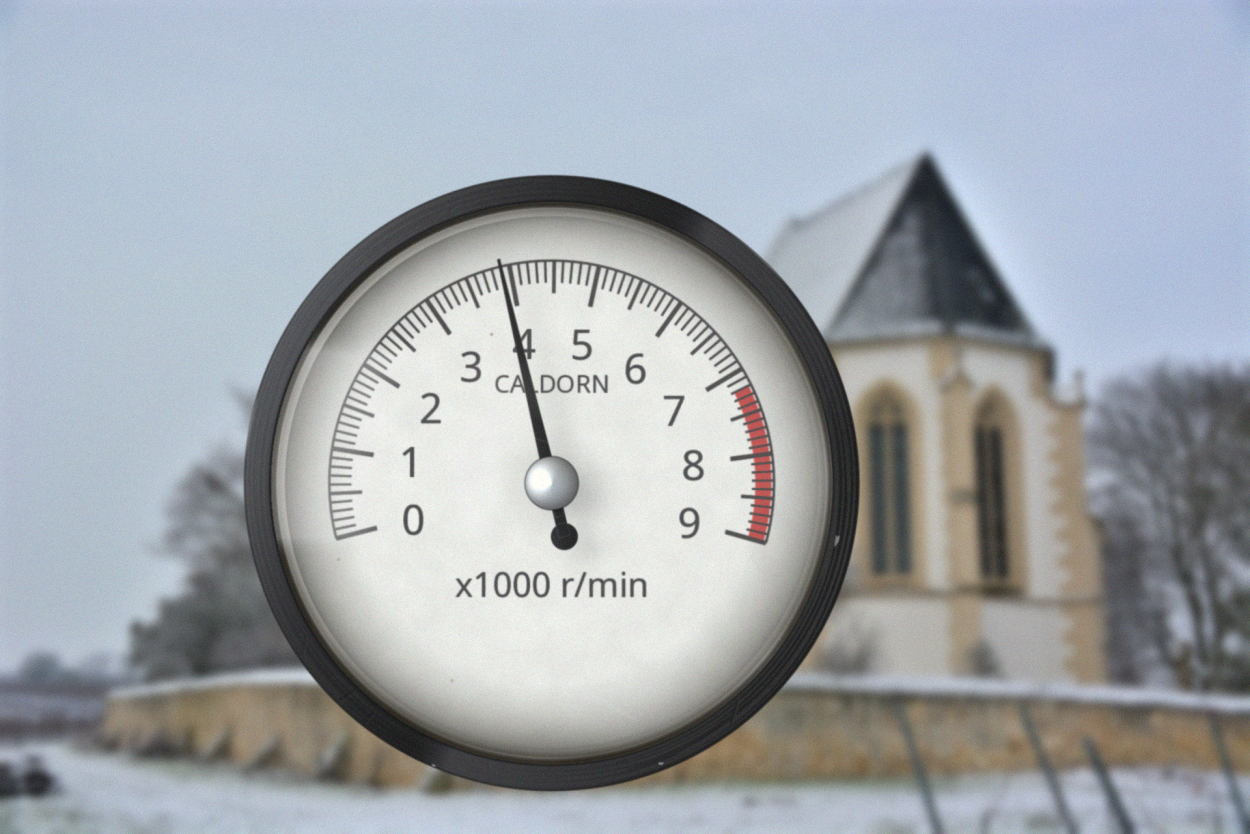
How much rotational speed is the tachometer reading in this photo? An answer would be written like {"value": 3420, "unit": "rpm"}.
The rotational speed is {"value": 3900, "unit": "rpm"}
